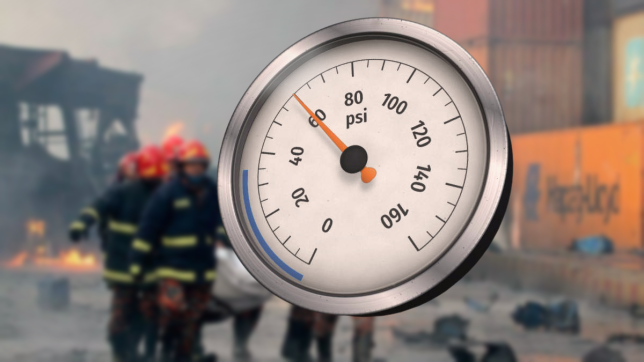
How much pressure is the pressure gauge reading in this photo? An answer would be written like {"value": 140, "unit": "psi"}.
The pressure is {"value": 60, "unit": "psi"}
